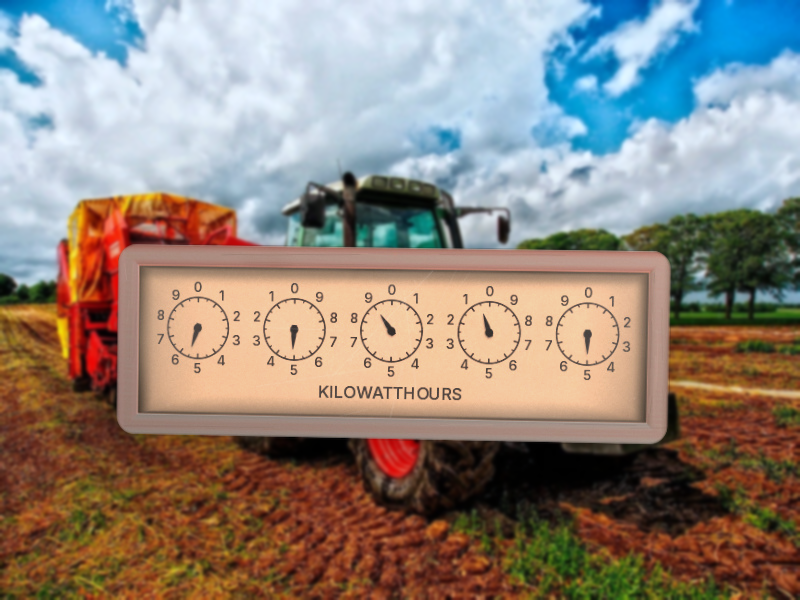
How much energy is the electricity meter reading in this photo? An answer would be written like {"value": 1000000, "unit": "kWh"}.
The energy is {"value": 54905, "unit": "kWh"}
